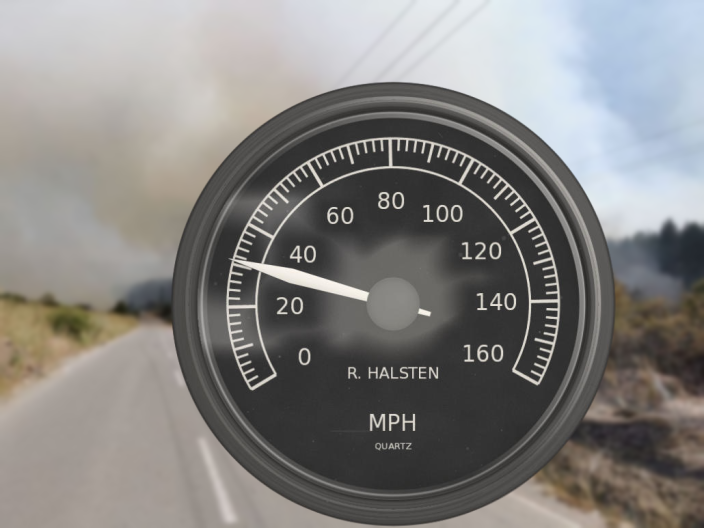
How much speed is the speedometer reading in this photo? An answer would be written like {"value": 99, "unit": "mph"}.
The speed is {"value": 31, "unit": "mph"}
